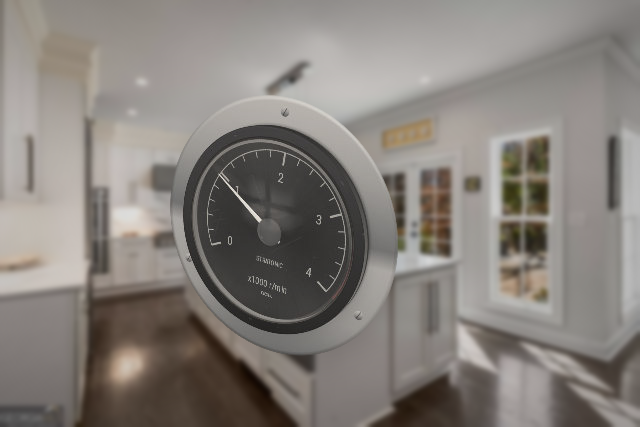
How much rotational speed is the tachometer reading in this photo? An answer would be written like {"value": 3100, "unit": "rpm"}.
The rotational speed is {"value": 1000, "unit": "rpm"}
